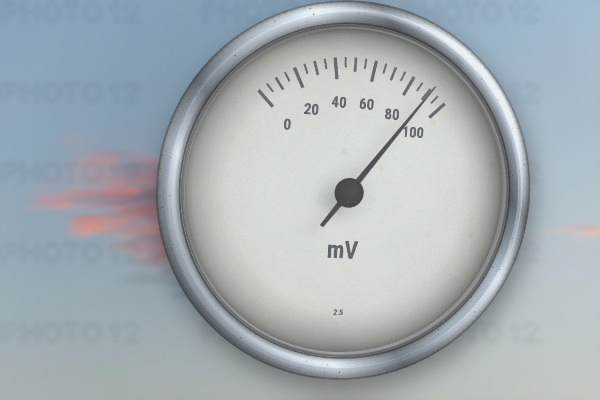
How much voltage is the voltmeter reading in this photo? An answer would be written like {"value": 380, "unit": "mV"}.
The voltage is {"value": 90, "unit": "mV"}
